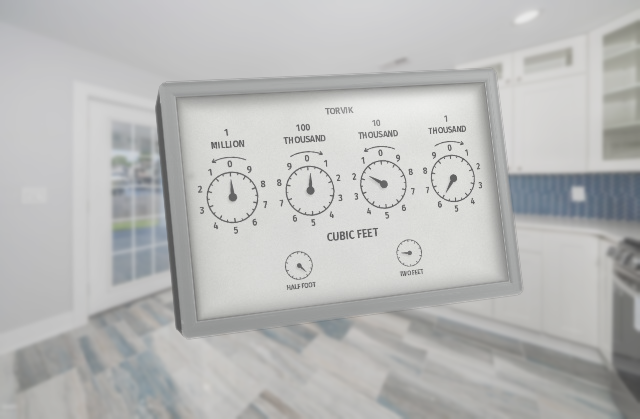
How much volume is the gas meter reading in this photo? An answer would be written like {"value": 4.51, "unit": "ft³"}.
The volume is {"value": 1600, "unit": "ft³"}
